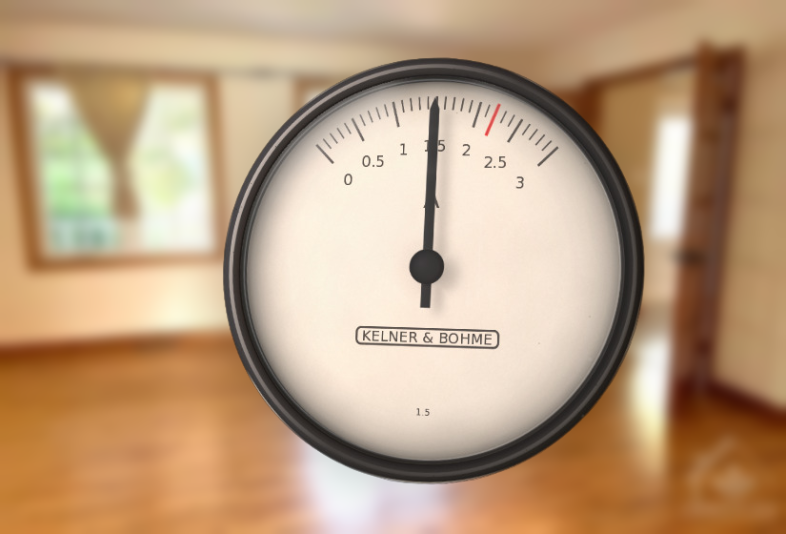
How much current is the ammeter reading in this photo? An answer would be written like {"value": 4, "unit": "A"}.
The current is {"value": 1.5, "unit": "A"}
